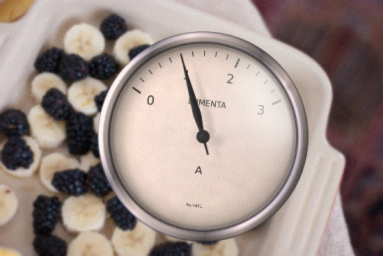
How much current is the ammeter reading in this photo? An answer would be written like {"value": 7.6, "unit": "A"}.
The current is {"value": 1, "unit": "A"}
